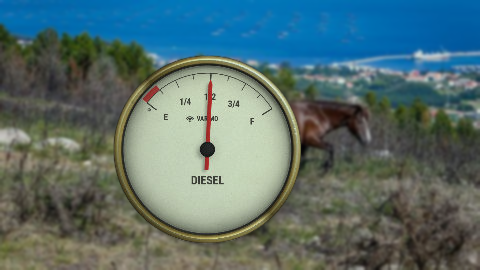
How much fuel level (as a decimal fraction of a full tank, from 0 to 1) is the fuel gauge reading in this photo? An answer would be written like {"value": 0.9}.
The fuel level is {"value": 0.5}
